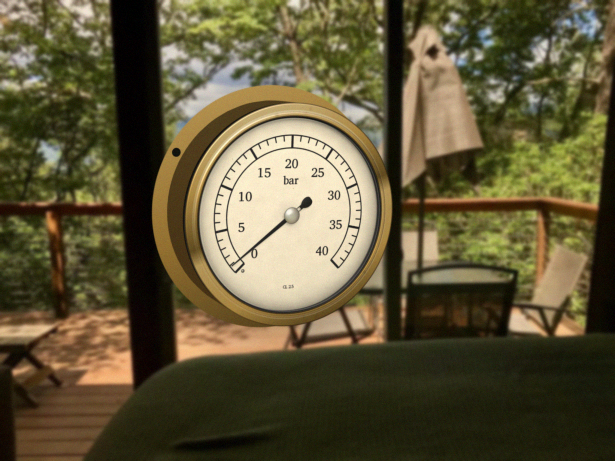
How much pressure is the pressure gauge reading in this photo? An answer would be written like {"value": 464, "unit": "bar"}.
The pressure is {"value": 1, "unit": "bar"}
